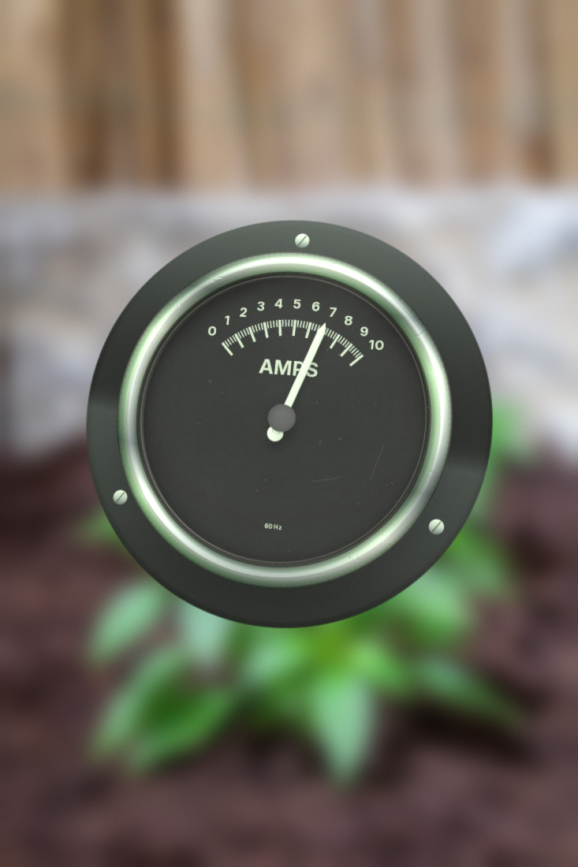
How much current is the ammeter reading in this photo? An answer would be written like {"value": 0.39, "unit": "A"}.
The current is {"value": 7, "unit": "A"}
